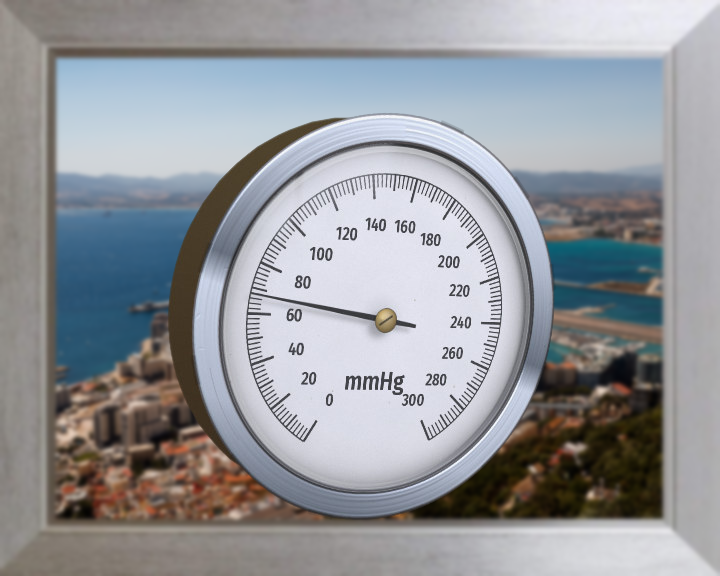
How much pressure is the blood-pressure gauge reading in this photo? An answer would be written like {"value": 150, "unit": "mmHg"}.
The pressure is {"value": 68, "unit": "mmHg"}
